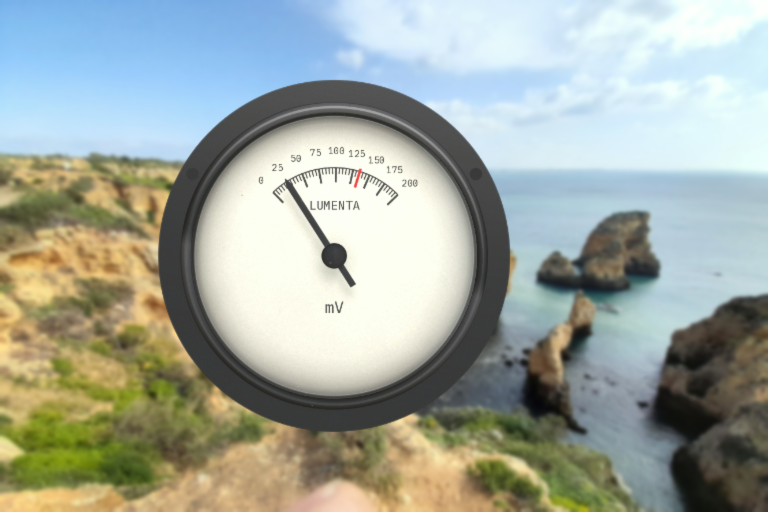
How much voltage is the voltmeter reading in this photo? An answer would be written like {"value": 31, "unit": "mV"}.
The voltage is {"value": 25, "unit": "mV"}
